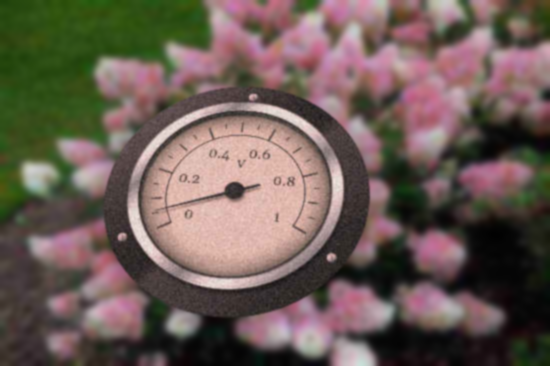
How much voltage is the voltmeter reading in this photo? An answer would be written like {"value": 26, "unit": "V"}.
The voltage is {"value": 0.05, "unit": "V"}
